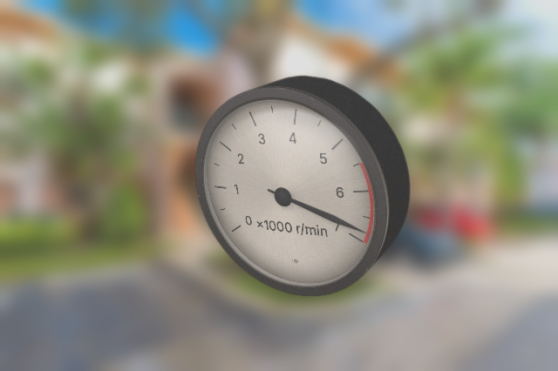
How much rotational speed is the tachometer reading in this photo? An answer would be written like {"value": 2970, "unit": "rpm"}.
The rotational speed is {"value": 6750, "unit": "rpm"}
